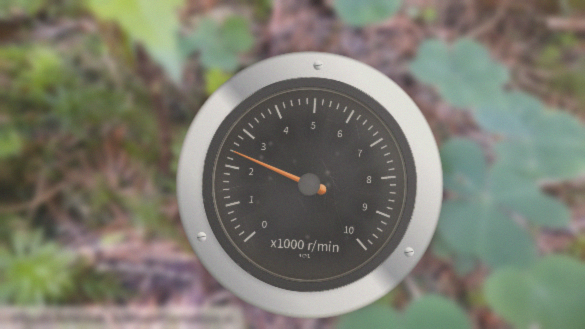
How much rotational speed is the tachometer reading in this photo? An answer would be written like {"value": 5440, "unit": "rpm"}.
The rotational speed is {"value": 2400, "unit": "rpm"}
